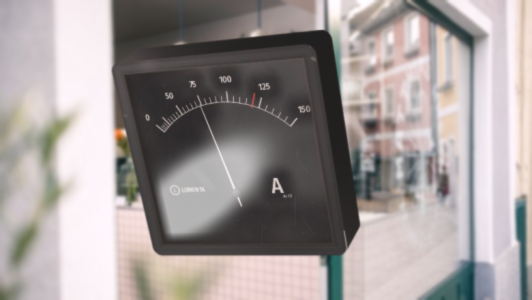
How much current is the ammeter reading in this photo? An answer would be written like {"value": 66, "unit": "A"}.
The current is {"value": 75, "unit": "A"}
